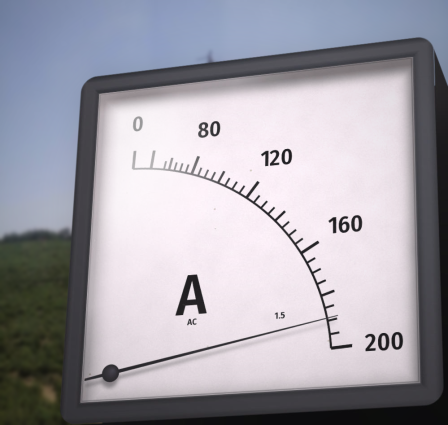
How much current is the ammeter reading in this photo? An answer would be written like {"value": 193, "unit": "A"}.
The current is {"value": 190, "unit": "A"}
